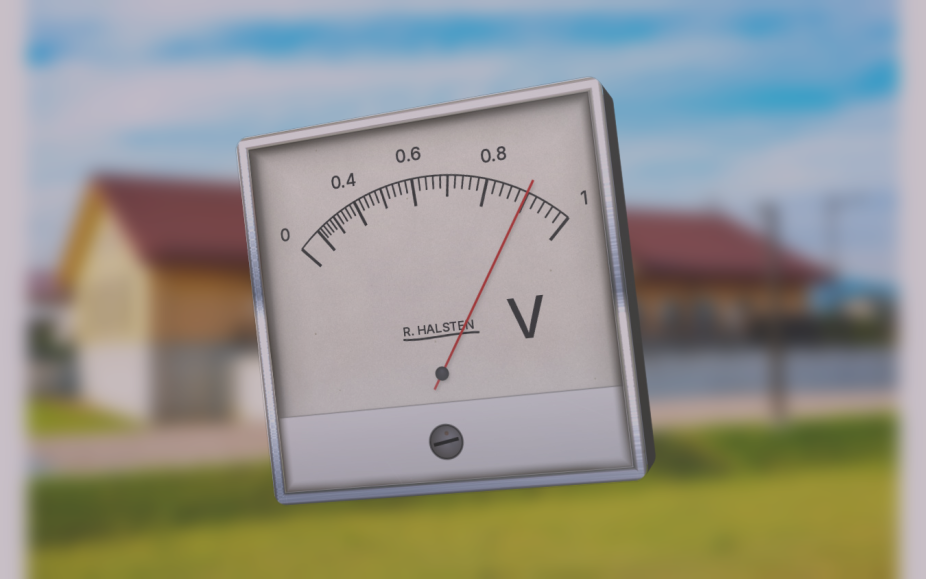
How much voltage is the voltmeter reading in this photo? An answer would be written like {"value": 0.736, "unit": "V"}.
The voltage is {"value": 0.9, "unit": "V"}
